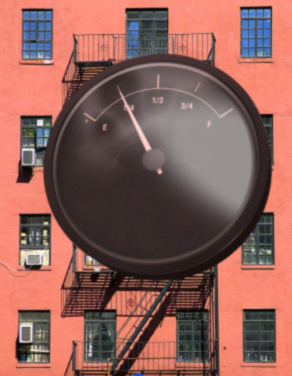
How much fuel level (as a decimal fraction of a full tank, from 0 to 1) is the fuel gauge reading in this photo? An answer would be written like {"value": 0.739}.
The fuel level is {"value": 0.25}
